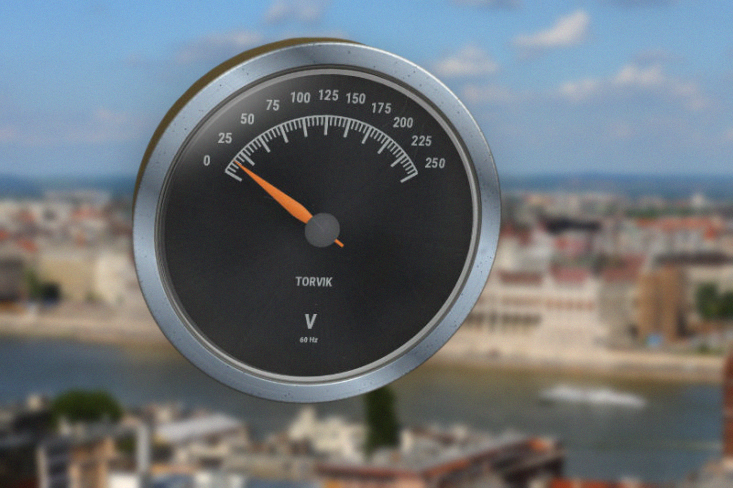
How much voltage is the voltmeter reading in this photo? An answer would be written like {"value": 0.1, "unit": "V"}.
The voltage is {"value": 15, "unit": "V"}
